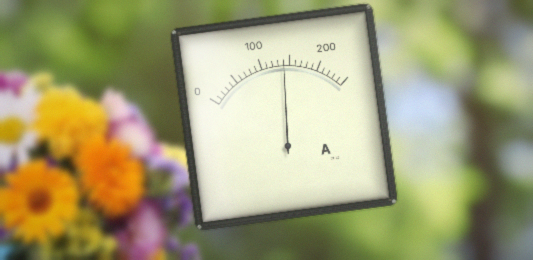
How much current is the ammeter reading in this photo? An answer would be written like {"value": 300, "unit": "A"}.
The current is {"value": 140, "unit": "A"}
